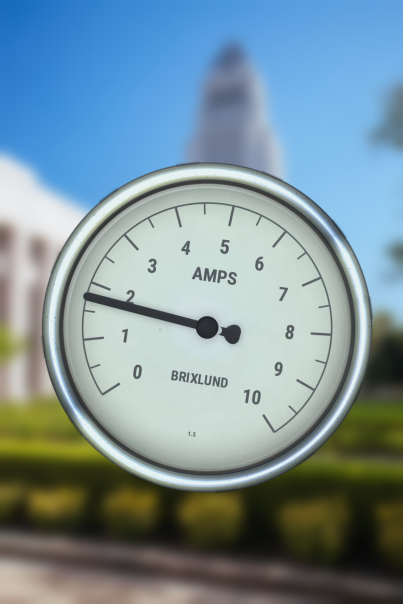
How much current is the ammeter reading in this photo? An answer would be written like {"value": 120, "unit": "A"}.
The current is {"value": 1.75, "unit": "A"}
